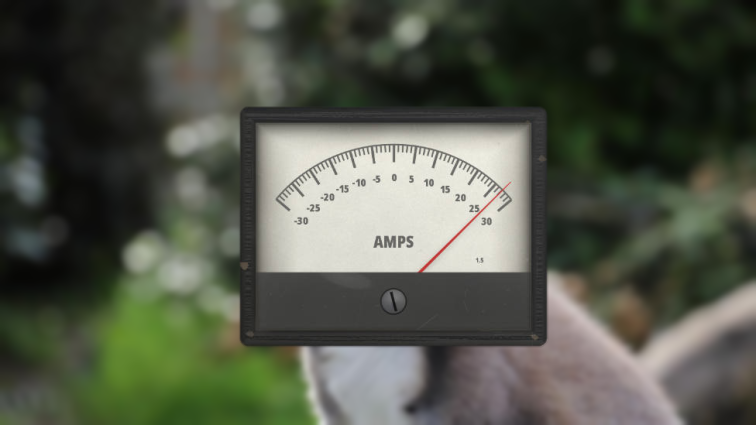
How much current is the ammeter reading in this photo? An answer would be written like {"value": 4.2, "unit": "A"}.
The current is {"value": 27, "unit": "A"}
